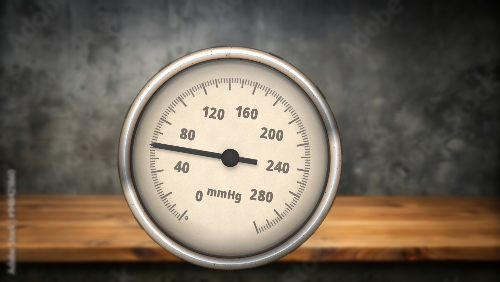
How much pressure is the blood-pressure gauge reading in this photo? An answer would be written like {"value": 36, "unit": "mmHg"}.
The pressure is {"value": 60, "unit": "mmHg"}
